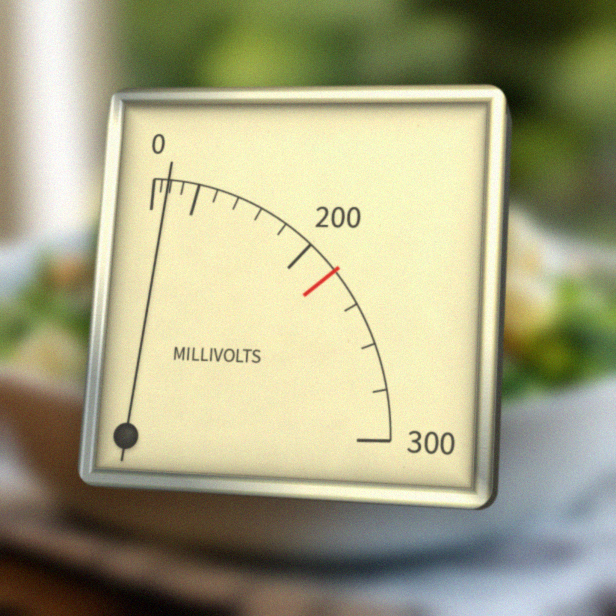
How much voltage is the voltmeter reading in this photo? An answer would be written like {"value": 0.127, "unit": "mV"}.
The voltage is {"value": 60, "unit": "mV"}
